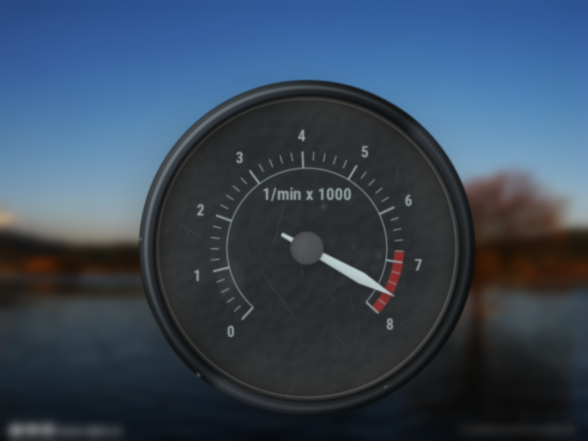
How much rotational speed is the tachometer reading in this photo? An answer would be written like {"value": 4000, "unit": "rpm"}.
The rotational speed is {"value": 7600, "unit": "rpm"}
